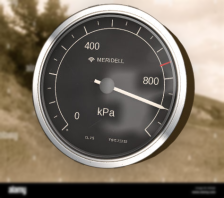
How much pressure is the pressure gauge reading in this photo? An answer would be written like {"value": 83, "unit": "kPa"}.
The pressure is {"value": 900, "unit": "kPa"}
